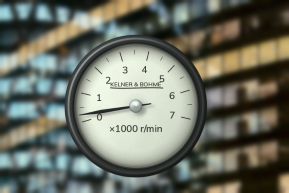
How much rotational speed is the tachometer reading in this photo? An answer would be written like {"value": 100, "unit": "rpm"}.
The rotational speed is {"value": 250, "unit": "rpm"}
